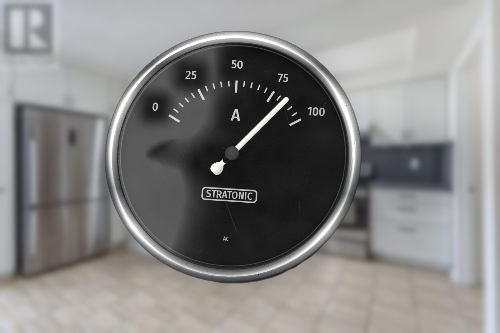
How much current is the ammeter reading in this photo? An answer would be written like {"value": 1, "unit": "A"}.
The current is {"value": 85, "unit": "A"}
